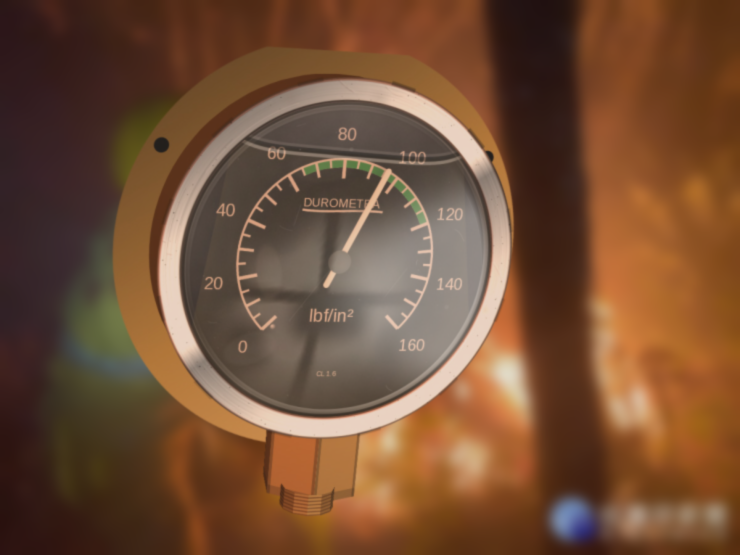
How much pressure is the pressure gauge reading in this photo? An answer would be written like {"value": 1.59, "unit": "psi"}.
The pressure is {"value": 95, "unit": "psi"}
